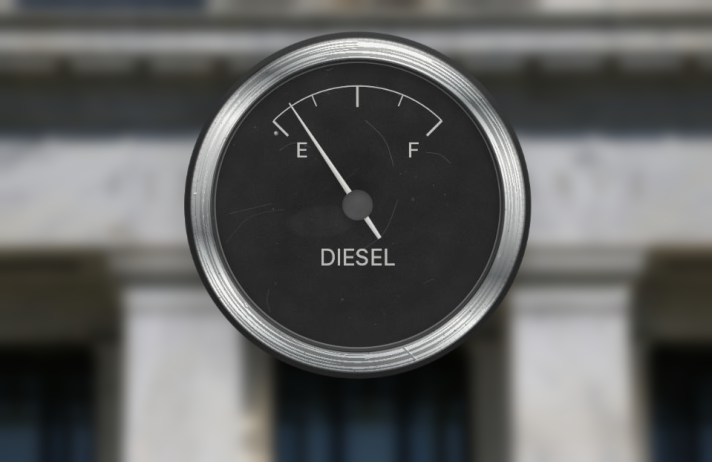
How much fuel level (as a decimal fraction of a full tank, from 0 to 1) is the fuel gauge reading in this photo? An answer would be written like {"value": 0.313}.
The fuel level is {"value": 0.125}
